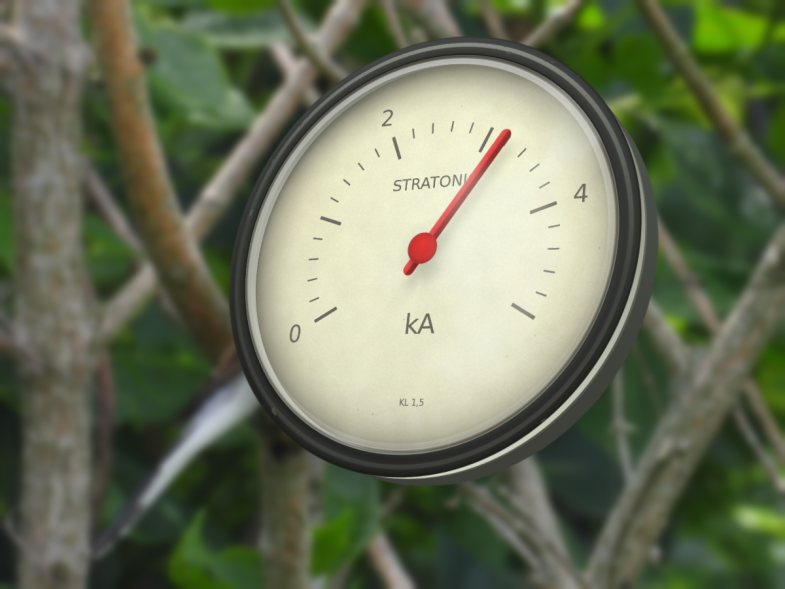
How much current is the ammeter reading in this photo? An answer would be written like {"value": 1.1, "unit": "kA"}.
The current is {"value": 3.2, "unit": "kA"}
